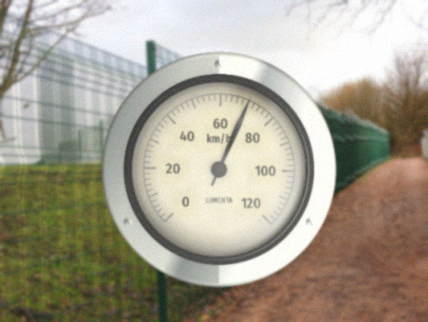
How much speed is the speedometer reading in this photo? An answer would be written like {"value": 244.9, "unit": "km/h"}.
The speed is {"value": 70, "unit": "km/h"}
